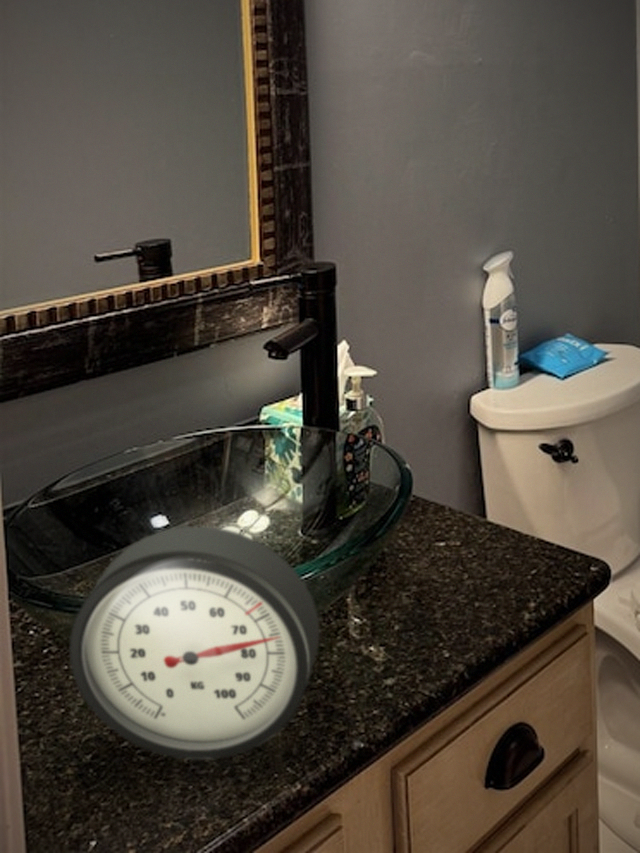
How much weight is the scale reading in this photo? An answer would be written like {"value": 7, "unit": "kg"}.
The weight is {"value": 75, "unit": "kg"}
